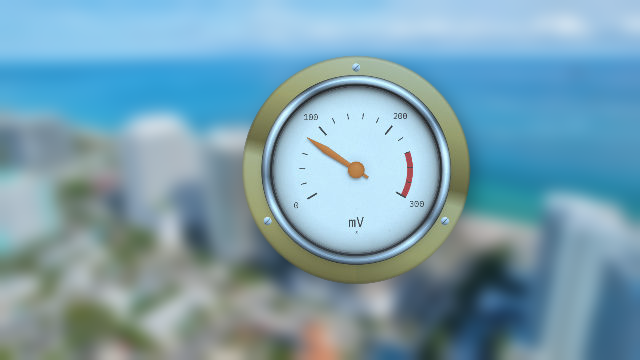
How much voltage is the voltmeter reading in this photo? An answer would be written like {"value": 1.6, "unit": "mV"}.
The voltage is {"value": 80, "unit": "mV"}
